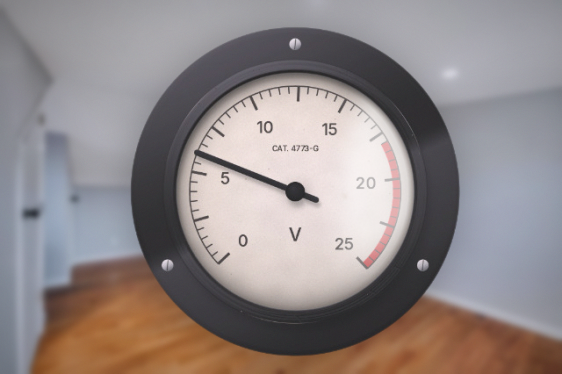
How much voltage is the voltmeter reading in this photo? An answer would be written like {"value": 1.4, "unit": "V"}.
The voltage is {"value": 6, "unit": "V"}
